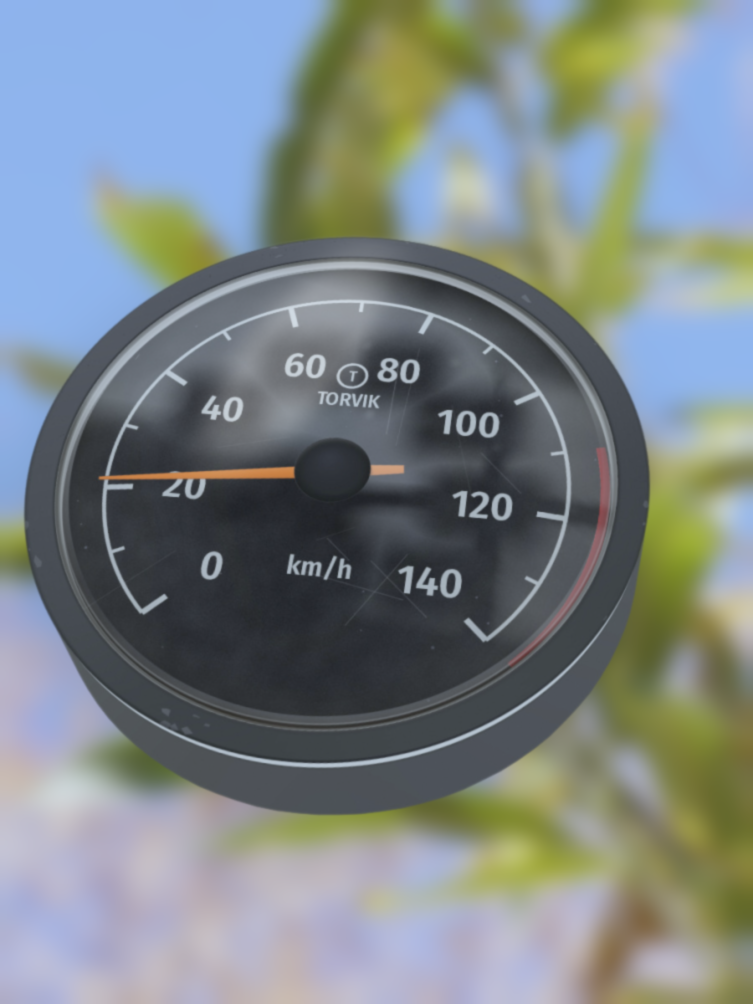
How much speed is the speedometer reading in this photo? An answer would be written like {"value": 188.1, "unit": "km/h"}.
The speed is {"value": 20, "unit": "km/h"}
